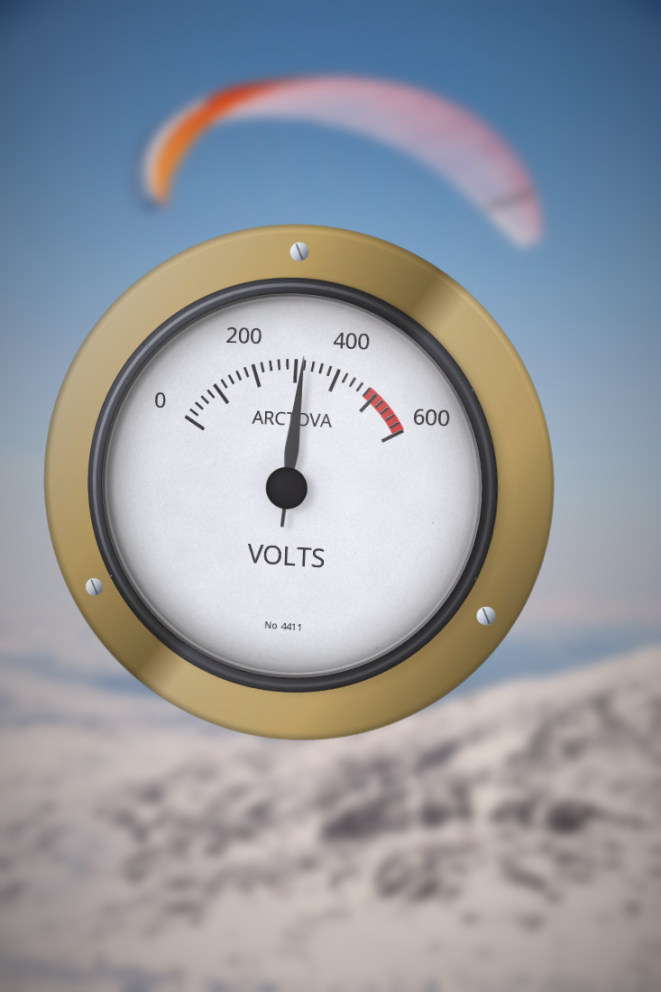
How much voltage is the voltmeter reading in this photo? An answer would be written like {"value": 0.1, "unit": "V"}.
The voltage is {"value": 320, "unit": "V"}
